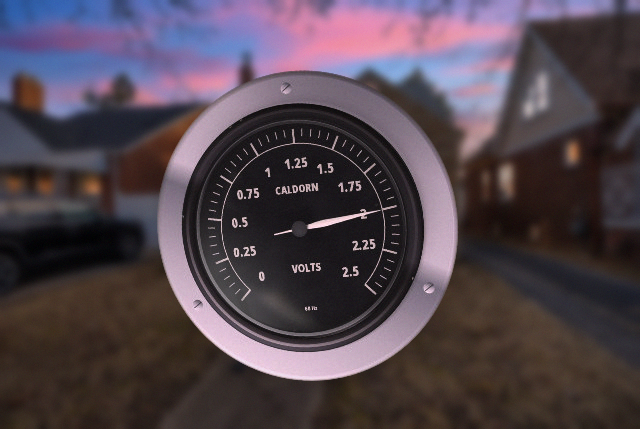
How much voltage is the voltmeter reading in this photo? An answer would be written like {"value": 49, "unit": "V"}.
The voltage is {"value": 2, "unit": "V"}
